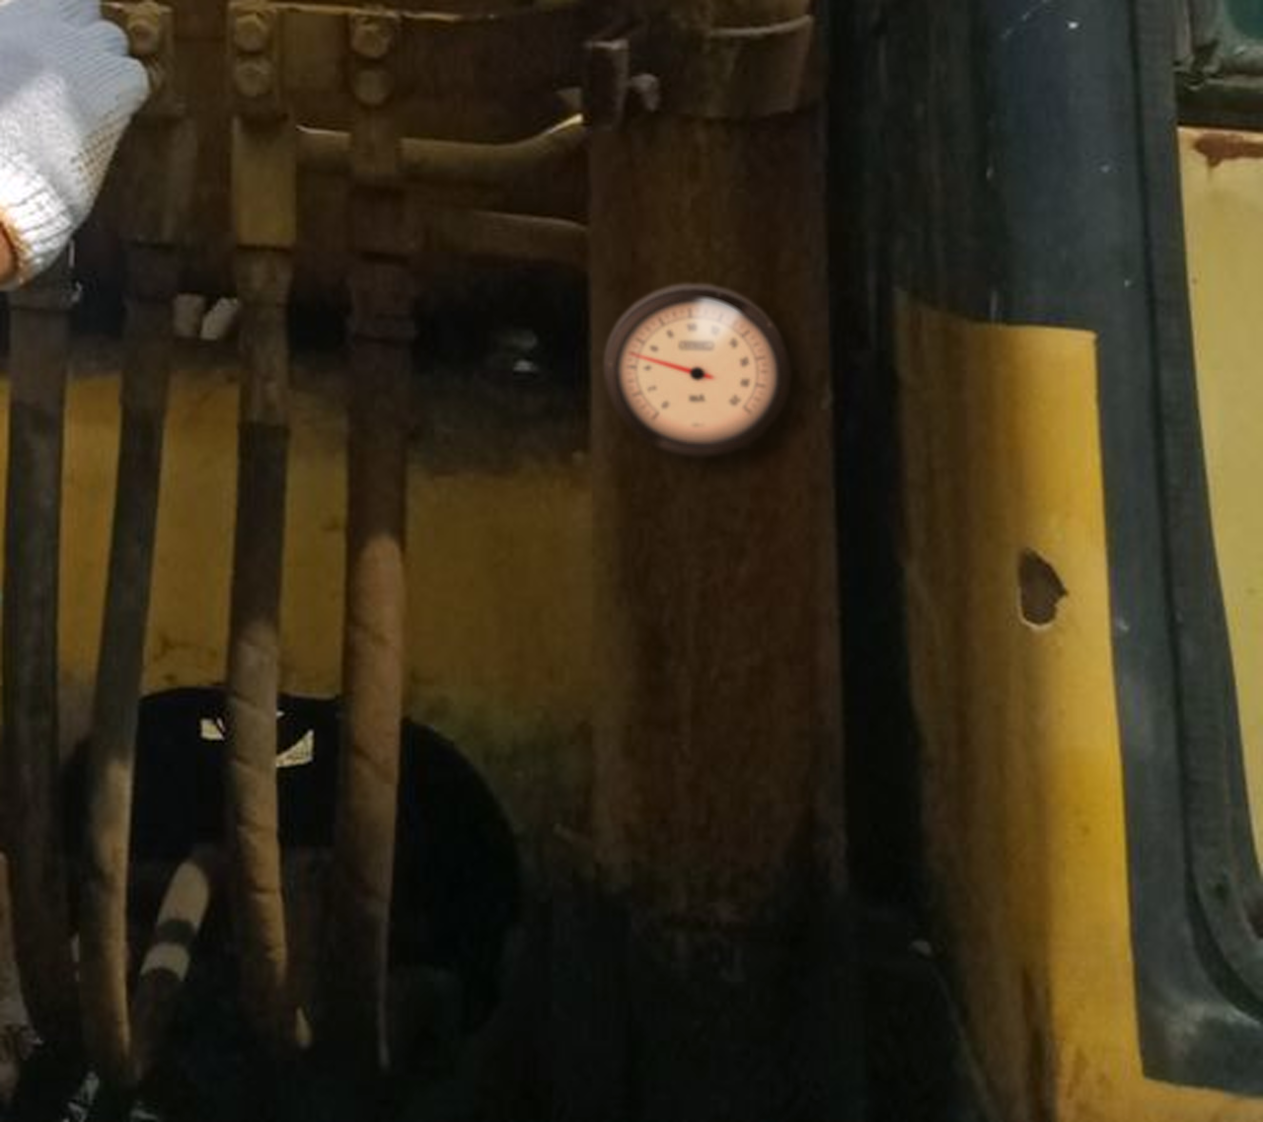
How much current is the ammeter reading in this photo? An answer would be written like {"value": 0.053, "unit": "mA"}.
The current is {"value": 5, "unit": "mA"}
